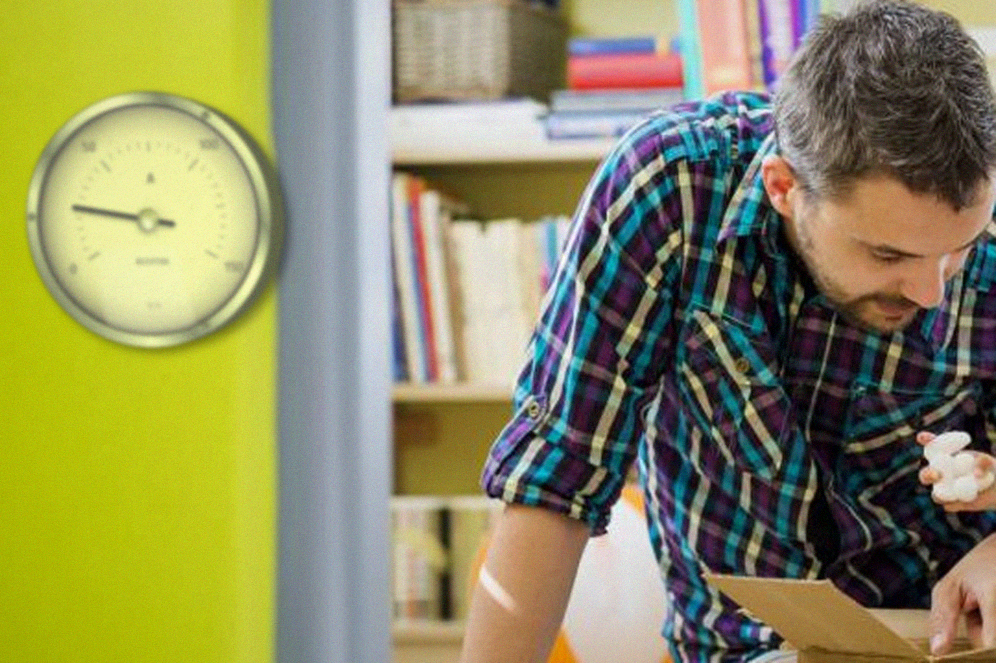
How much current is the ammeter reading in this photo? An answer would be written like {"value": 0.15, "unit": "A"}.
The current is {"value": 25, "unit": "A"}
